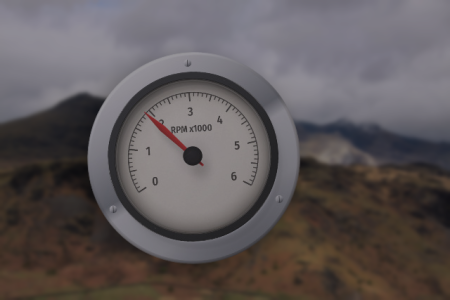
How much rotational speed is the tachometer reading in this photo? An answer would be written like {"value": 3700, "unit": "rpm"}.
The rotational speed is {"value": 1900, "unit": "rpm"}
